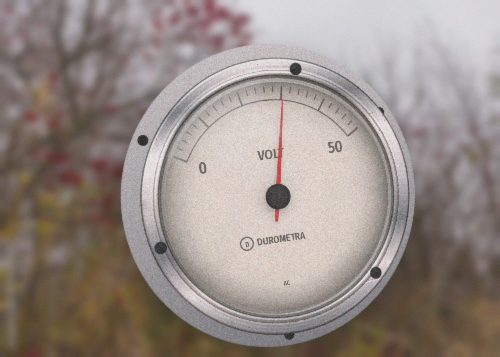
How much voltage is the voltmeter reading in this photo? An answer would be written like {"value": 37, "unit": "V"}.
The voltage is {"value": 30, "unit": "V"}
